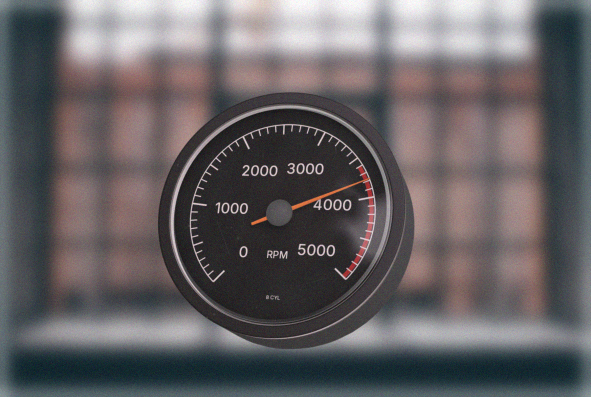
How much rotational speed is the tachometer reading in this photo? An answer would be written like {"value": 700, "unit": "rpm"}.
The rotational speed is {"value": 3800, "unit": "rpm"}
